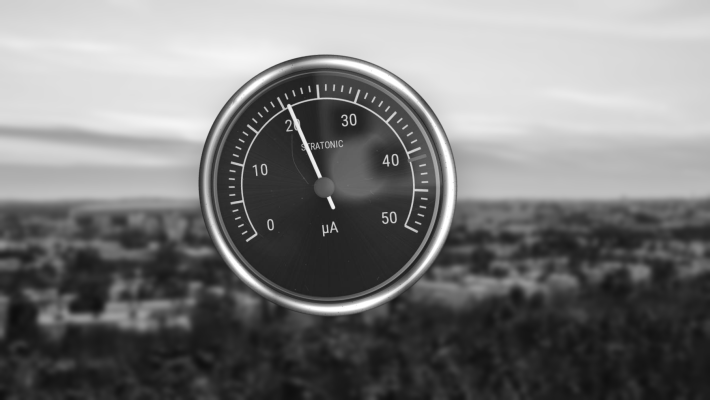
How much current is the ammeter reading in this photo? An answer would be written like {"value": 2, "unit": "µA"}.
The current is {"value": 21, "unit": "µA"}
